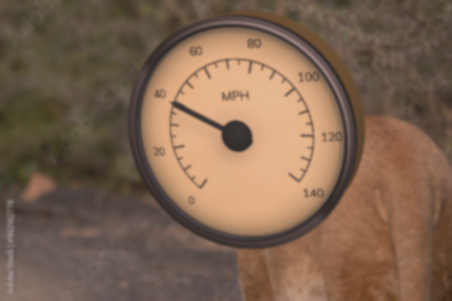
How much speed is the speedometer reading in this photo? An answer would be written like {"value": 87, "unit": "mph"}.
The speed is {"value": 40, "unit": "mph"}
